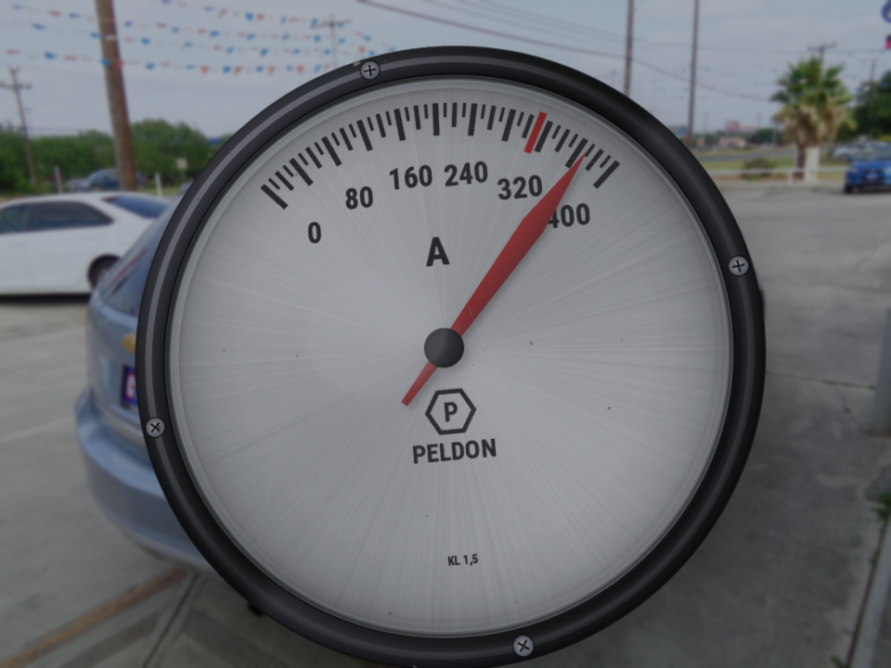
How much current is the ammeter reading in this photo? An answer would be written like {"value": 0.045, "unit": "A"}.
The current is {"value": 370, "unit": "A"}
